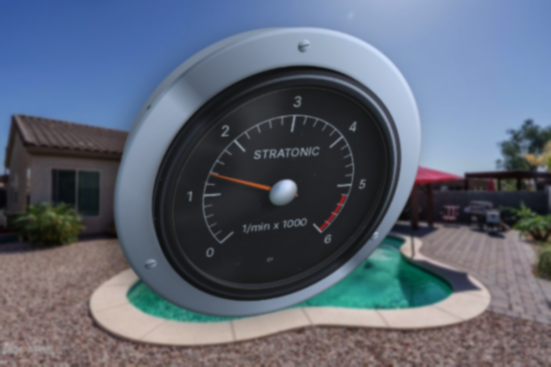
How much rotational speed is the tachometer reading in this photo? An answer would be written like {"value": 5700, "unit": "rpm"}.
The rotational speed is {"value": 1400, "unit": "rpm"}
